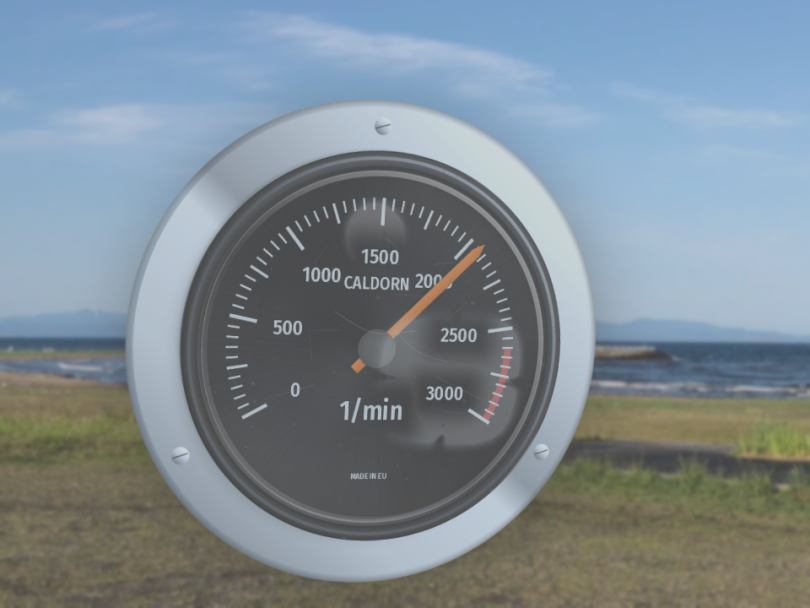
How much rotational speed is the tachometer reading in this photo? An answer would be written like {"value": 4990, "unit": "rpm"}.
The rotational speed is {"value": 2050, "unit": "rpm"}
